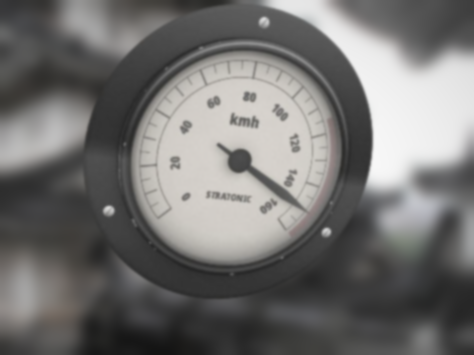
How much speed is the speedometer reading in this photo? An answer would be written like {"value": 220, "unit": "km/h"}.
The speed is {"value": 150, "unit": "km/h"}
